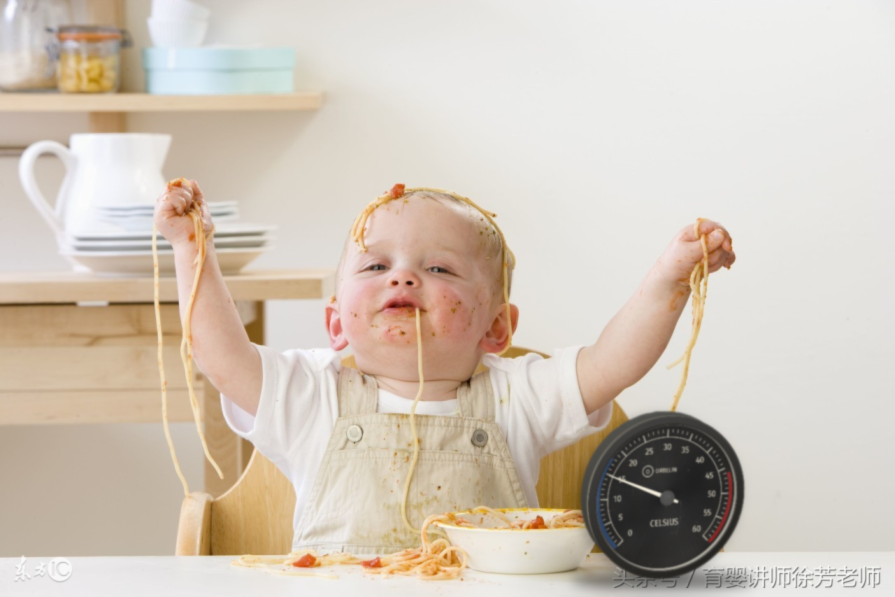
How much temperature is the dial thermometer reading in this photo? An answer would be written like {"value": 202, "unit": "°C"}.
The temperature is {"value": 15, "unit": "°C"}
